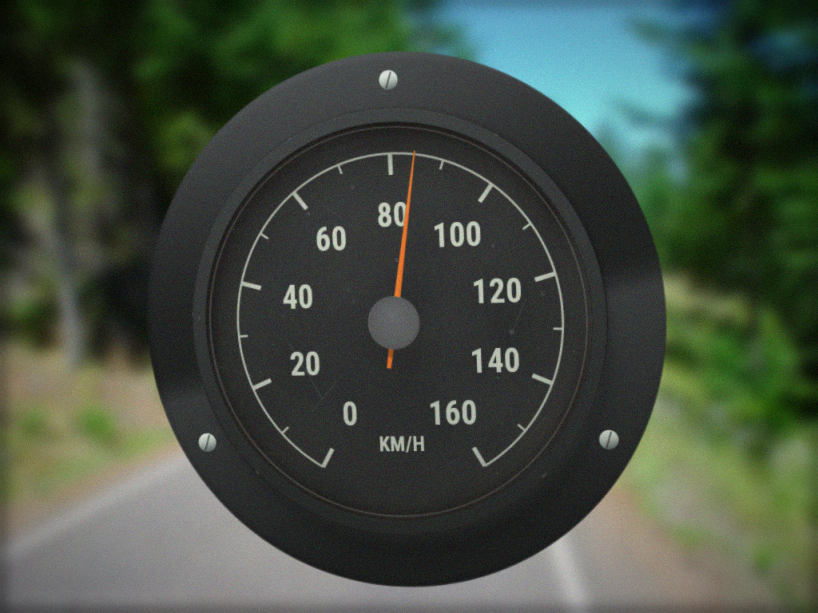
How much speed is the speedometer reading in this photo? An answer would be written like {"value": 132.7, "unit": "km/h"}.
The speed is {"value": 85, "unit": "km/h"}
